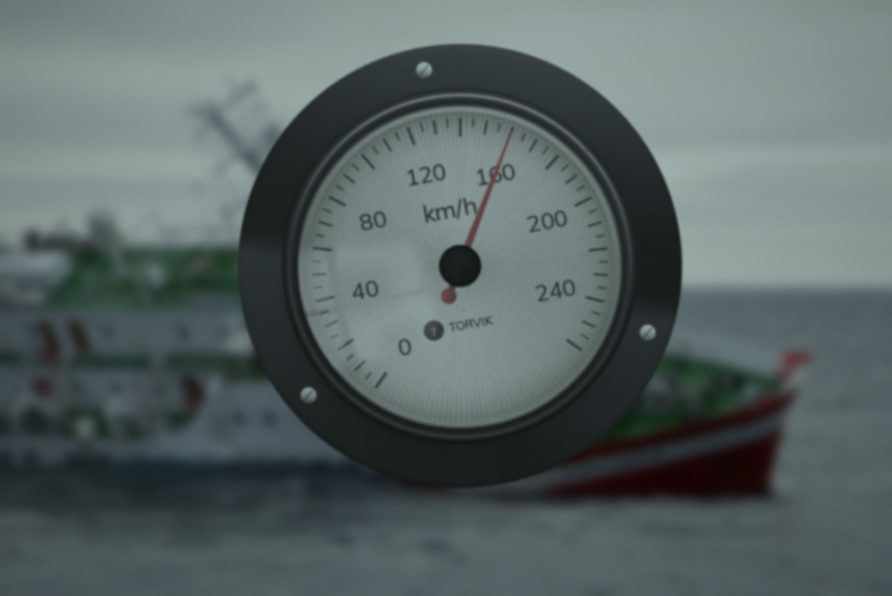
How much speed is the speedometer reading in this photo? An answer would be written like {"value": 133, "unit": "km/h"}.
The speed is {"value": 160, "unit": "km/h"}
